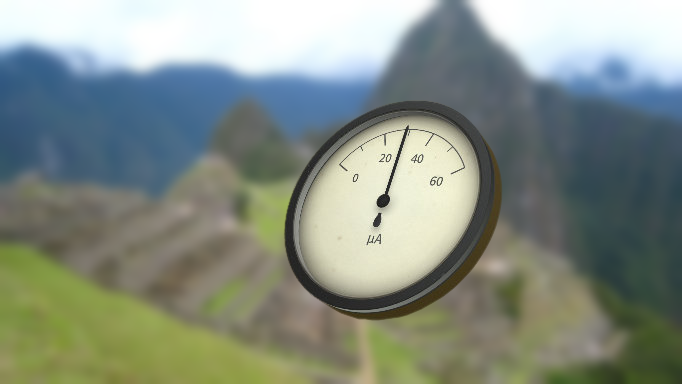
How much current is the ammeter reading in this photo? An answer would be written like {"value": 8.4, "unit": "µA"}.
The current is {"value": 30, "unit": "µA"}
